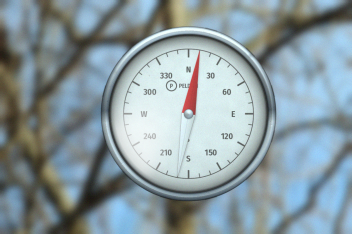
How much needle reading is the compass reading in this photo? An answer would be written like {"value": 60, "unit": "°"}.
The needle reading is {"value": 10, "unit": "°"}
